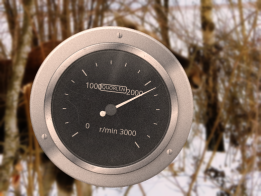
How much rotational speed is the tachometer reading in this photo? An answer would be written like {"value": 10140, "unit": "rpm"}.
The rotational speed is {"value": 2100, "unit": "rpm"}
